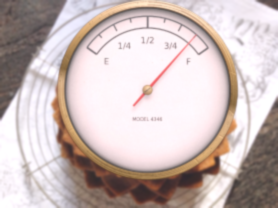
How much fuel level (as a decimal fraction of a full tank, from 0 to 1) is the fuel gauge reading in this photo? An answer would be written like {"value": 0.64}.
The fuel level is {"value": 0.875}
